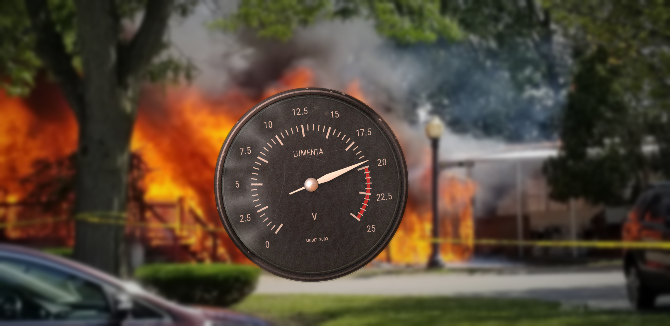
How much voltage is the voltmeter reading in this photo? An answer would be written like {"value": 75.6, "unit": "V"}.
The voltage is {"value": 19.5, "unit": "V"}
